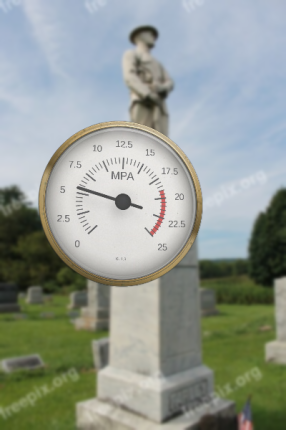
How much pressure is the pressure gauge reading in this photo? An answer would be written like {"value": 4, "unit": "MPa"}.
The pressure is {"value": 5.5, "unit": "MPa"}
